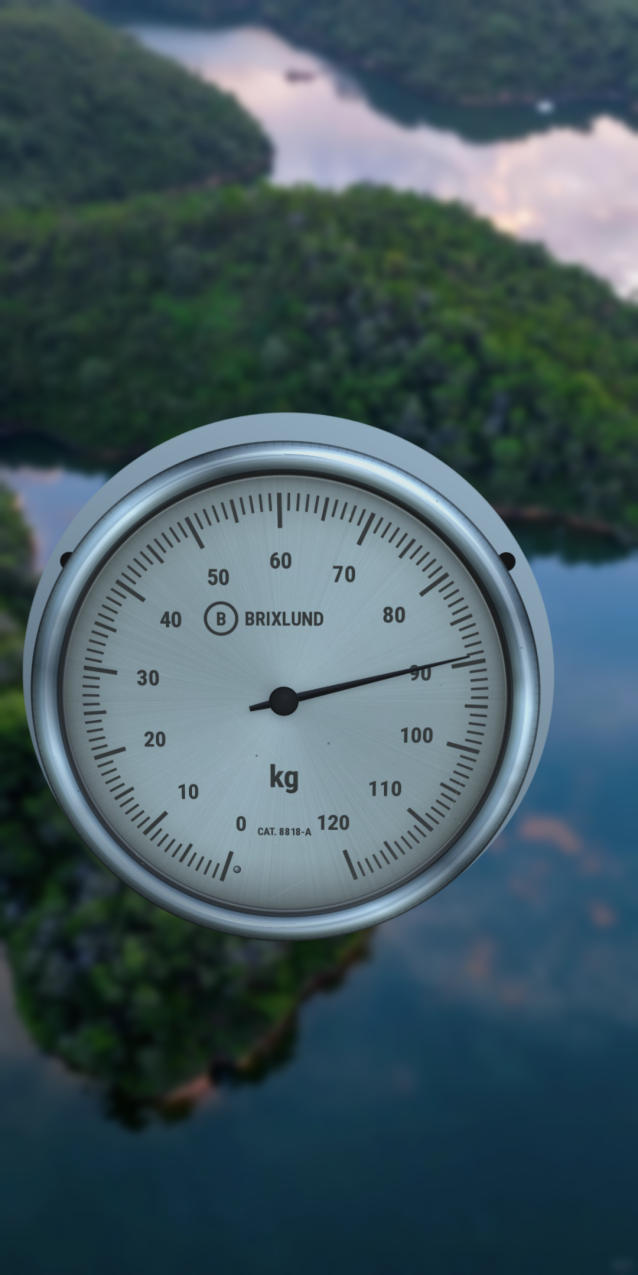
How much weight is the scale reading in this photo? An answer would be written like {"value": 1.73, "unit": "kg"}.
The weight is {"value": 89, "unit": "kg"}
